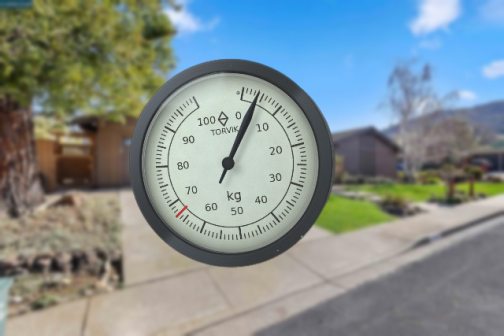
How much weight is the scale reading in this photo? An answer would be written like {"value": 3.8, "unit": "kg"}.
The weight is {"value": 4, "unit": "kg"}
